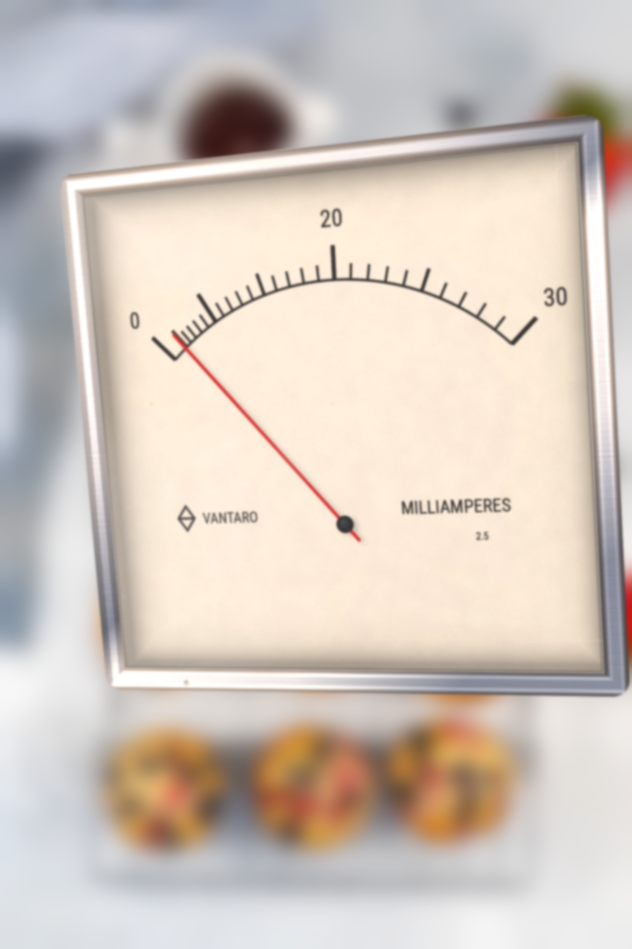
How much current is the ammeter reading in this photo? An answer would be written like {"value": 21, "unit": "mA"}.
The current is {"value": 5, "unit": "mA"}
